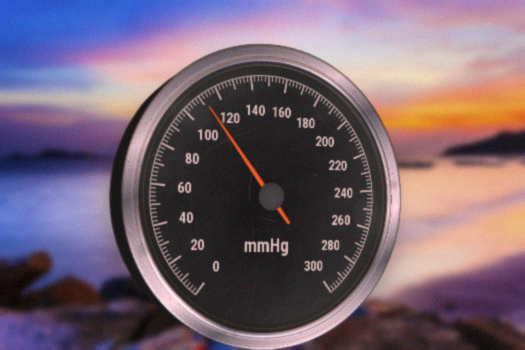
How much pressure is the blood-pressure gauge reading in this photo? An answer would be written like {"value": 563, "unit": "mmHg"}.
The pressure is {"value": 110, "unit": "mmHg"}
